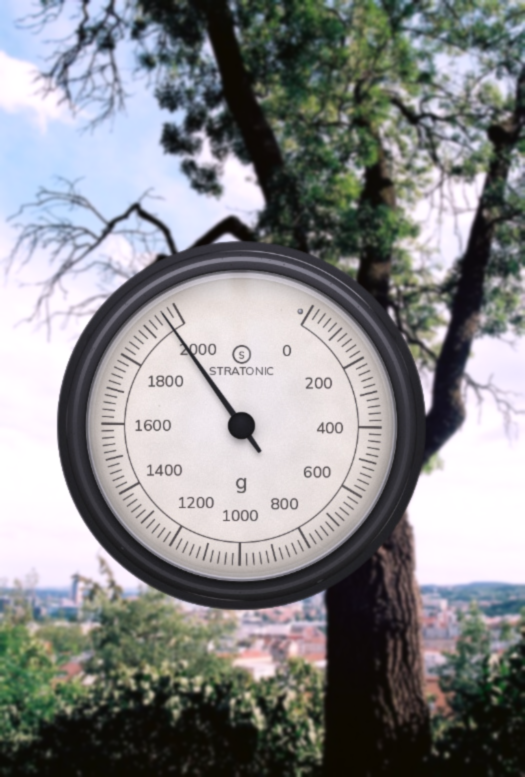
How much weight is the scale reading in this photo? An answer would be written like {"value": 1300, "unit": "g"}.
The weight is {"value": 1960, "unit": "g"}
